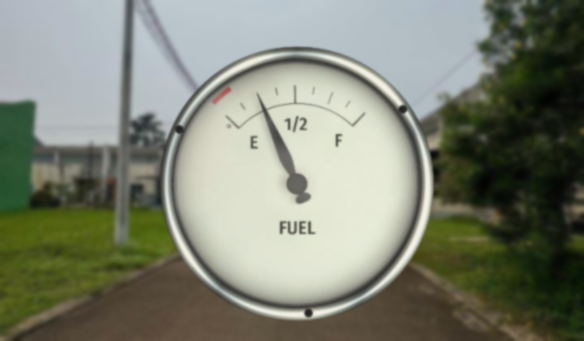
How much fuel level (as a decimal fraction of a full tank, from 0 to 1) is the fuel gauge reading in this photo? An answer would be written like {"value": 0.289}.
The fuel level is {"value": 0.25}
